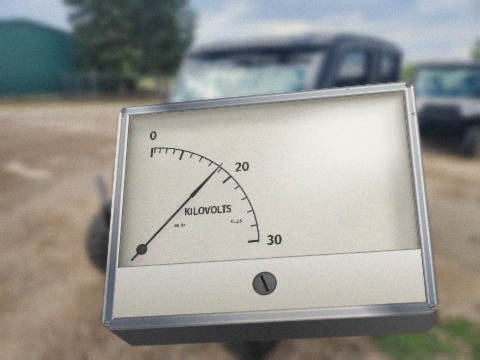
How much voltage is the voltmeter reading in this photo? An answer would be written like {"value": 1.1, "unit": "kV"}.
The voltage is {"value": 18, "unit": "kV"}
